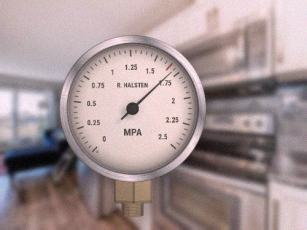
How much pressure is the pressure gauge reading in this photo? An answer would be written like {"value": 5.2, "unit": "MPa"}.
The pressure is {"value": 1.7, "unit": "MPa"}
